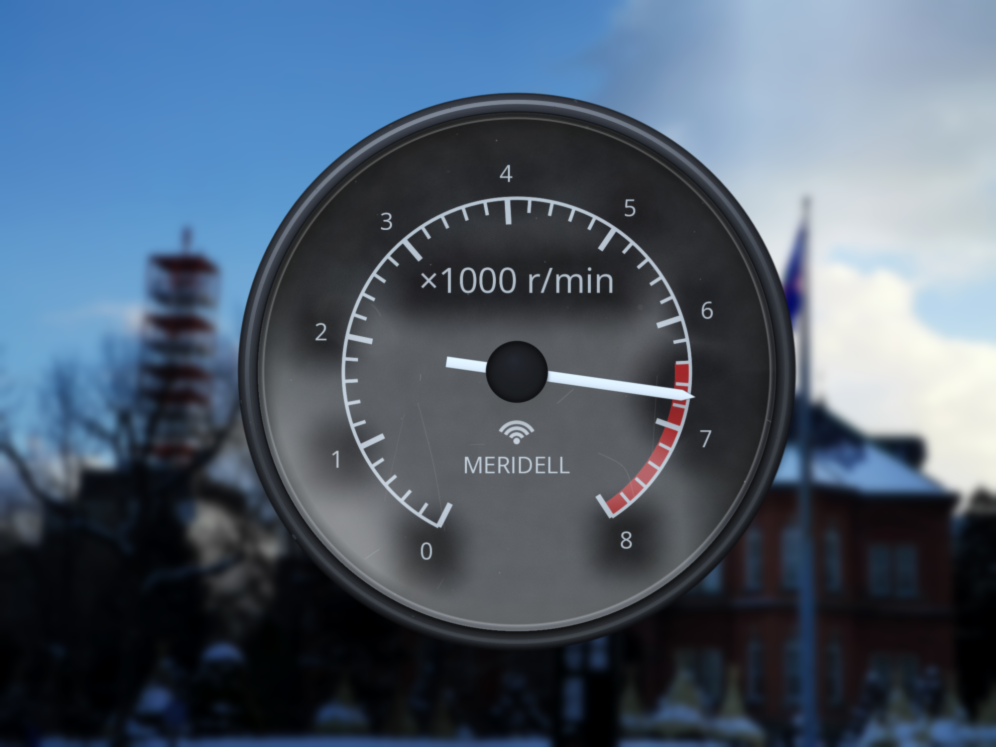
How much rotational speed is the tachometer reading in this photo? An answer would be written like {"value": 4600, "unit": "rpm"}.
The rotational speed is {"value": 6700, "unit": "rpm"}
